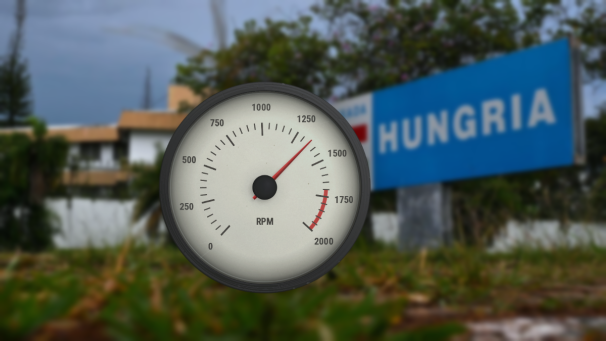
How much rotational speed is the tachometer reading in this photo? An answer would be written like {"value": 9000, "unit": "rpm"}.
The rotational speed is {"value": 1350, "unit": "rpm"}
